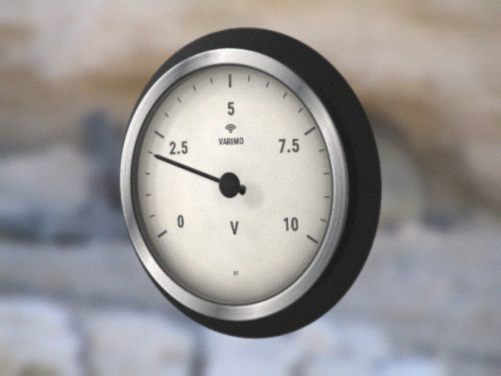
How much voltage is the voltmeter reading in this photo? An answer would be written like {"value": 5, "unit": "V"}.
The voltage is {"value": 2, "unit": "V"}
